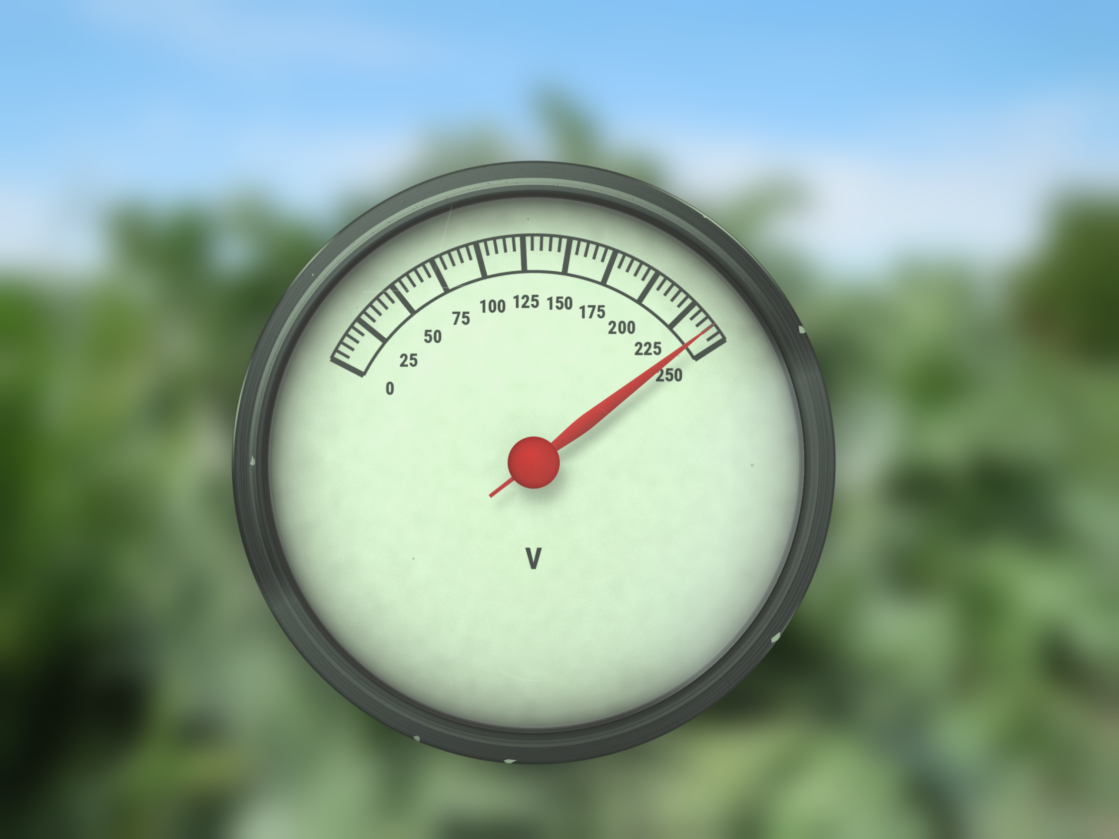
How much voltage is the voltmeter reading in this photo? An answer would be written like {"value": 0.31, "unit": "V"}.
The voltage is {"value": 240, "unit": "V"}
